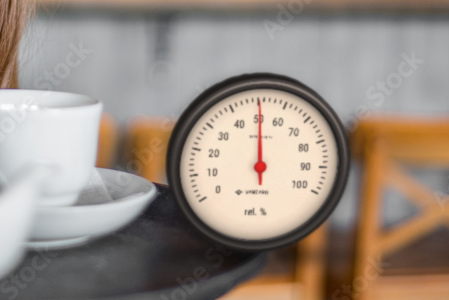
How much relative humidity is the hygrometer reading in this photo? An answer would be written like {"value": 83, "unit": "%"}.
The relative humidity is {"value": 50, "unit": "%"}
